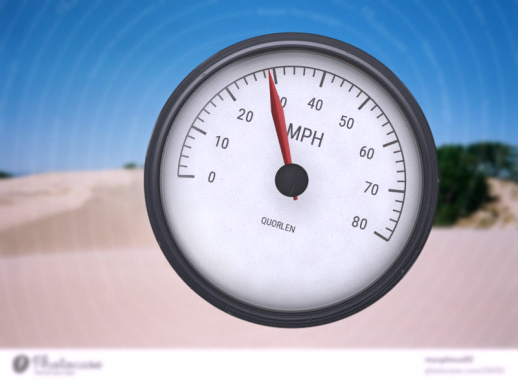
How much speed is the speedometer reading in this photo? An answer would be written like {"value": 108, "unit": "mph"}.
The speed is {"value": 29, "unit": "mph"}
